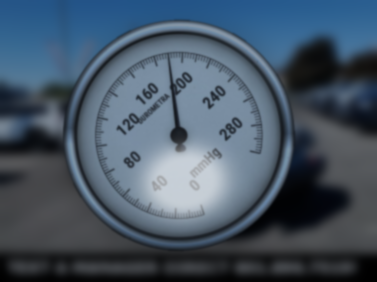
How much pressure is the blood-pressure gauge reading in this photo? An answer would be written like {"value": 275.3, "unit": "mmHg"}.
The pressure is {"value": 190, "unit": "mmHg"}
